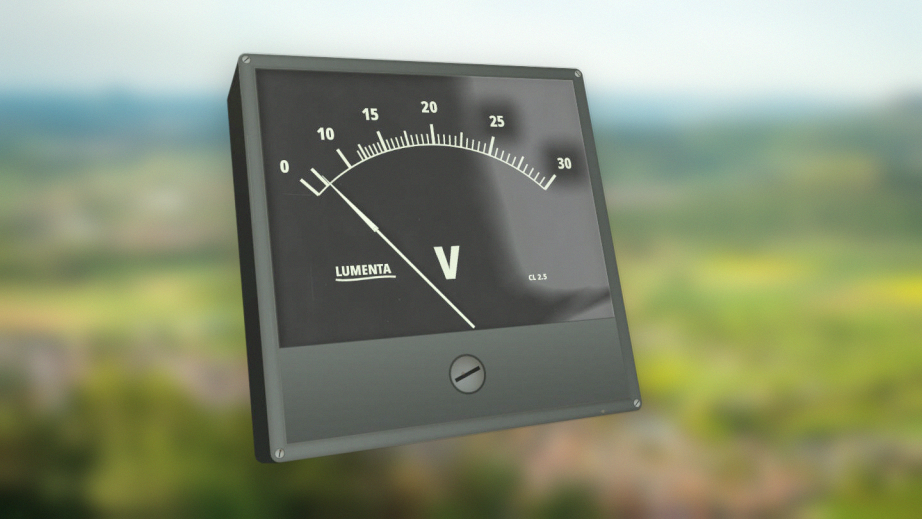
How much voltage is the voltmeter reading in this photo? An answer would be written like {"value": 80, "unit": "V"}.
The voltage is {"value": 5, "unit": "V"}
